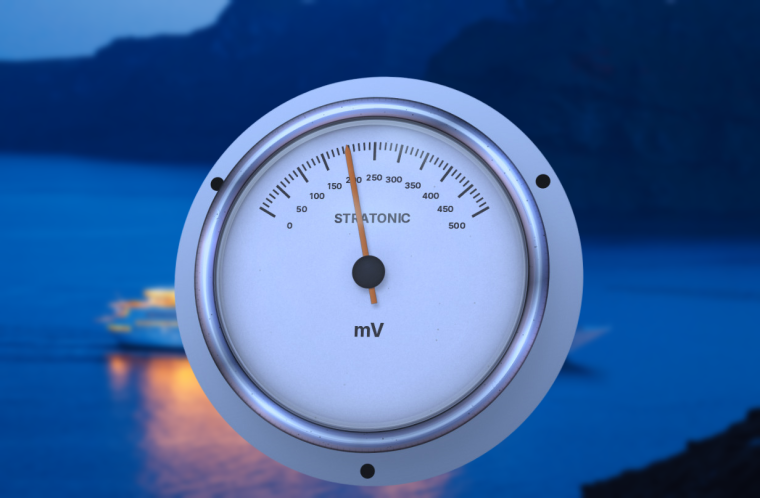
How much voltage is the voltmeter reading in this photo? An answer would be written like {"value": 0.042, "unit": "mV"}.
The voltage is {"value": 200, "unit": "mV"}
